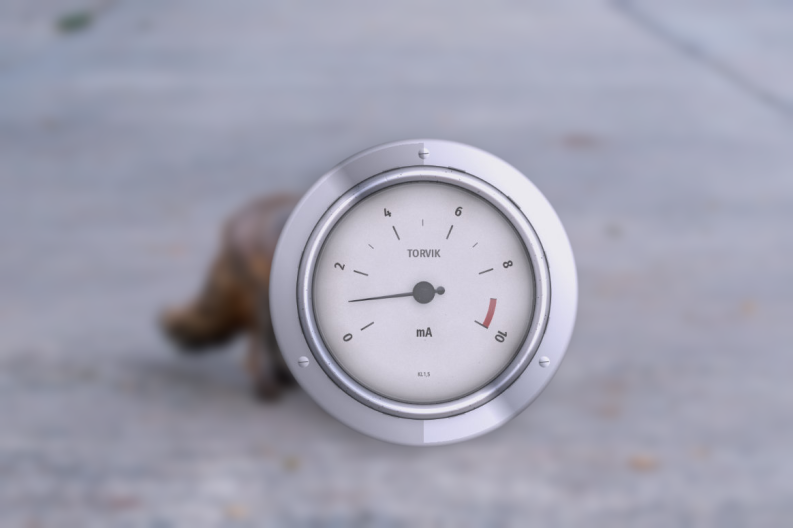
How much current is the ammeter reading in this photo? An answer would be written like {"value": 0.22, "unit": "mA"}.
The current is {"value": 1, "unit": "mA"}
